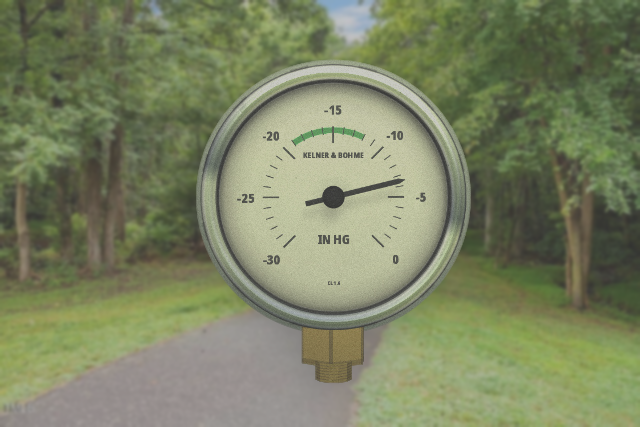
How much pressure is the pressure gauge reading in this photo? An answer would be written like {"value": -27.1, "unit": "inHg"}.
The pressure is {"value": -6.5, "unit": "inHg"}
